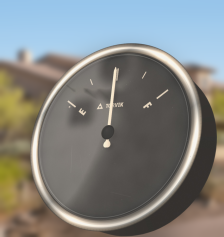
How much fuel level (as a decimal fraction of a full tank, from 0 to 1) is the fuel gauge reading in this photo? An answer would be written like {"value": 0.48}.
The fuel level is {"value": 0.5}
